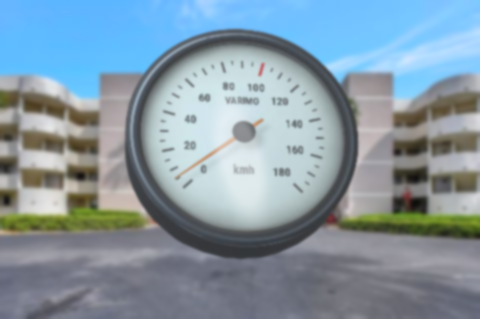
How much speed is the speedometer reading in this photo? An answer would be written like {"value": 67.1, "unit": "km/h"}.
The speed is {"value": 5, "unit": "km/h"}
